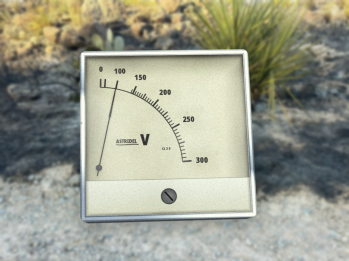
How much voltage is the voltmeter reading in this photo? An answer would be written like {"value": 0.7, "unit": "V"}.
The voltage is {"value": 100, "unit": "V"}
